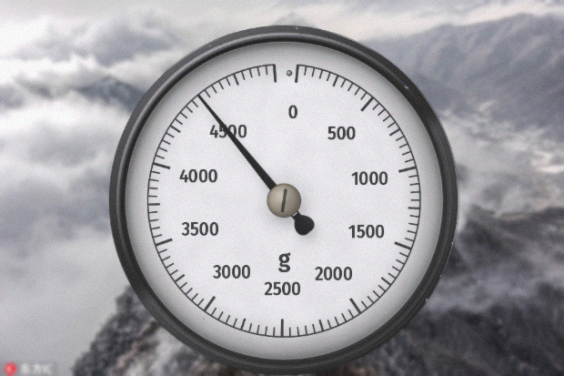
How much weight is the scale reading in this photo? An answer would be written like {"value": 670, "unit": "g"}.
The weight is {"value": 4500, "unit": "g"}
